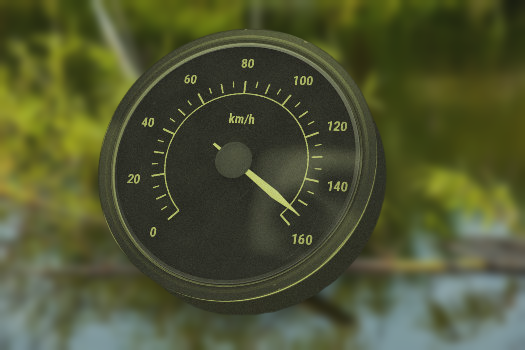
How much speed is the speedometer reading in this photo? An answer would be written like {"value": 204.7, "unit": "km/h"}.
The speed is {"value": 155, "unit": "km/h"}
